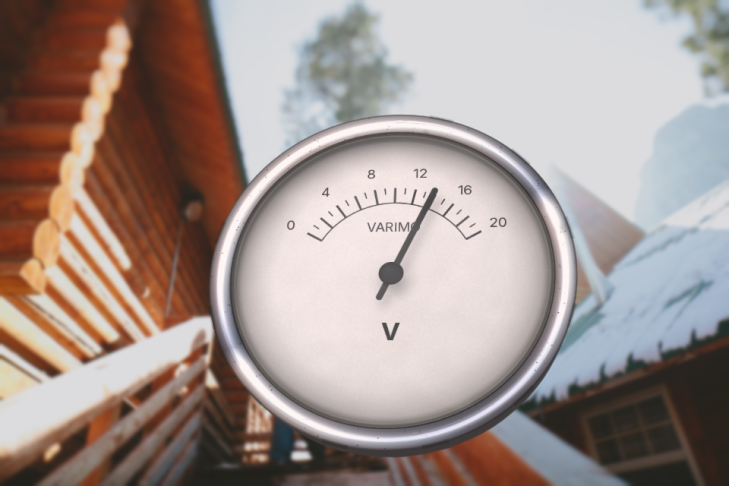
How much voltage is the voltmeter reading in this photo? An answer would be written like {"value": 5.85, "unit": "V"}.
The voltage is {"value": 14, "unit": "V"}
